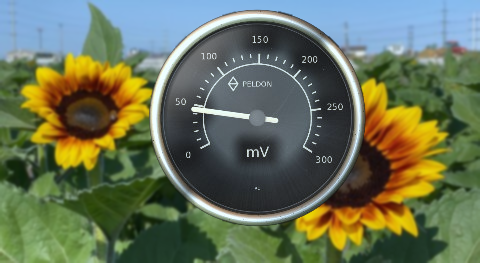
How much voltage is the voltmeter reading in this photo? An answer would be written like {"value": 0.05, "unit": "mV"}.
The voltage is {"value": 45, "unit": "mV"}
